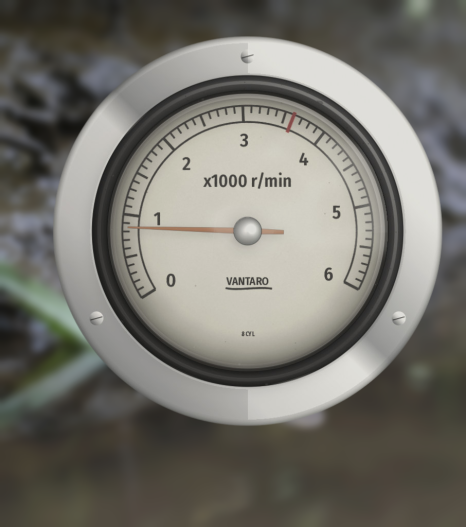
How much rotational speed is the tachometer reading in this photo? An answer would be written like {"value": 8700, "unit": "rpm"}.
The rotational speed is {"value": 850, "unit": "rpm"}
